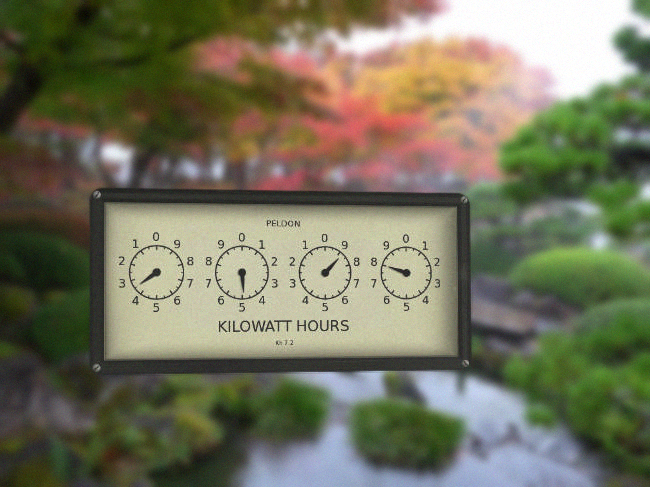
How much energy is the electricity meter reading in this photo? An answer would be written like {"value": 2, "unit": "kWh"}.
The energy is {"value": 3488, "unit": "kWh"}
